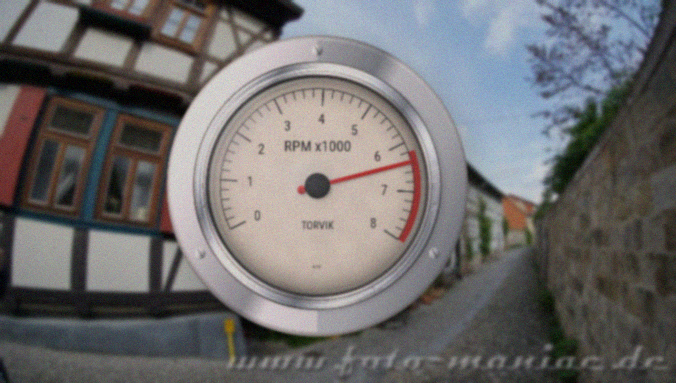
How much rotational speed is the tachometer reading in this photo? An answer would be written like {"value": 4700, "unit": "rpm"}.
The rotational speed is {"value": 6400, "unit": "rpm"}
